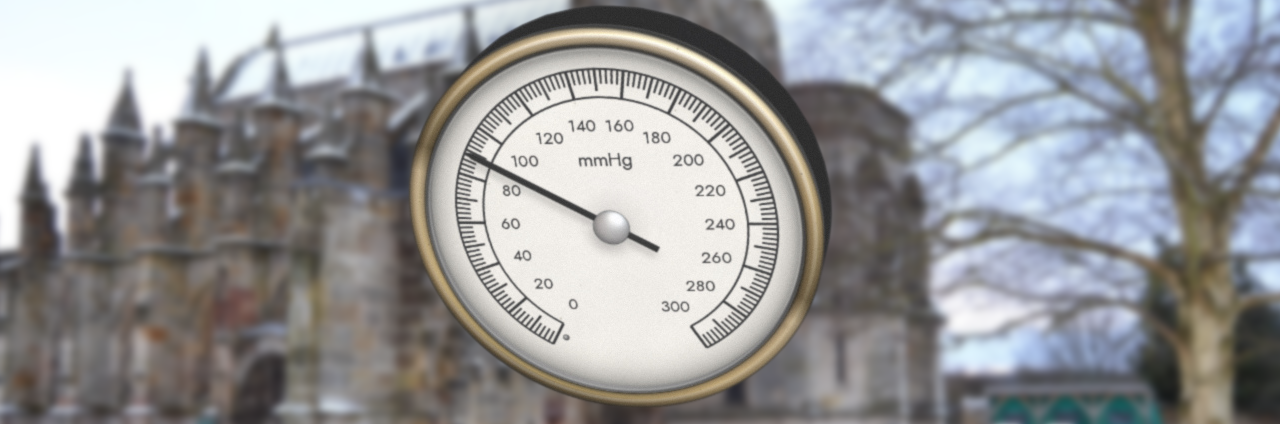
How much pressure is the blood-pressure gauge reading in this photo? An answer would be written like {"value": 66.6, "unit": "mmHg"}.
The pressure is {"value": 90, "unit": "mmHg"}
